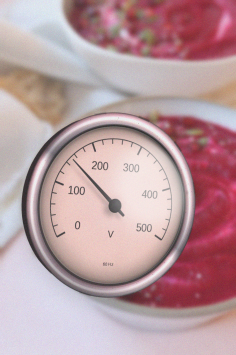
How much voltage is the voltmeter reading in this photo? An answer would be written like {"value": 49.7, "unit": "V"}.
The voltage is {"value": 150, "unit": "V"}
